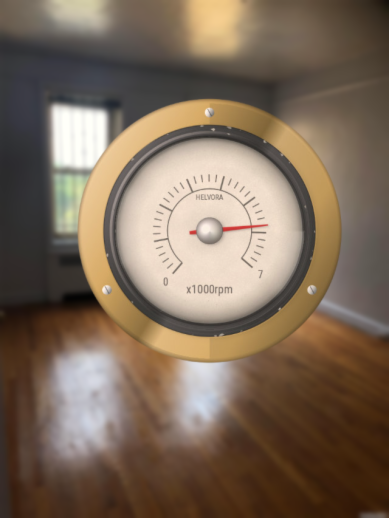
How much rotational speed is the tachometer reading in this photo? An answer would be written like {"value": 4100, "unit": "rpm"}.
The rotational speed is {"value": 5800, "unit": "rpm"}
